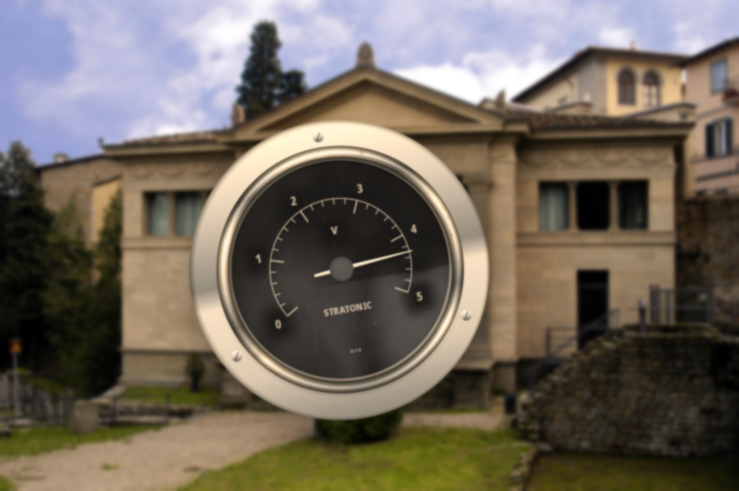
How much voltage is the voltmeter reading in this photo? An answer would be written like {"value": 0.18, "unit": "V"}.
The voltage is {"value": 4.3, "unit": "V"}
